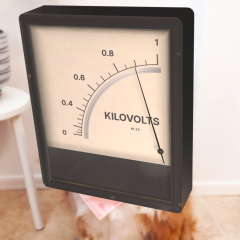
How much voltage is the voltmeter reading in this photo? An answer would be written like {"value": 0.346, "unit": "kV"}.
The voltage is {"value": 0.9, "unit": "kV"}
